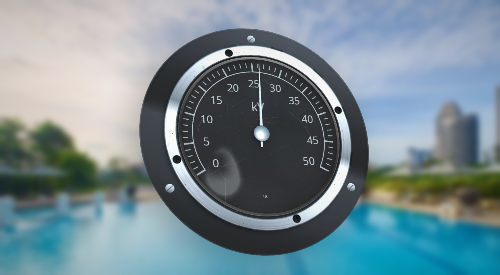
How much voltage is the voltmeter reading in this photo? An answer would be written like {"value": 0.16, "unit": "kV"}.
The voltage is {"value": 26, "unit": "kV"}
